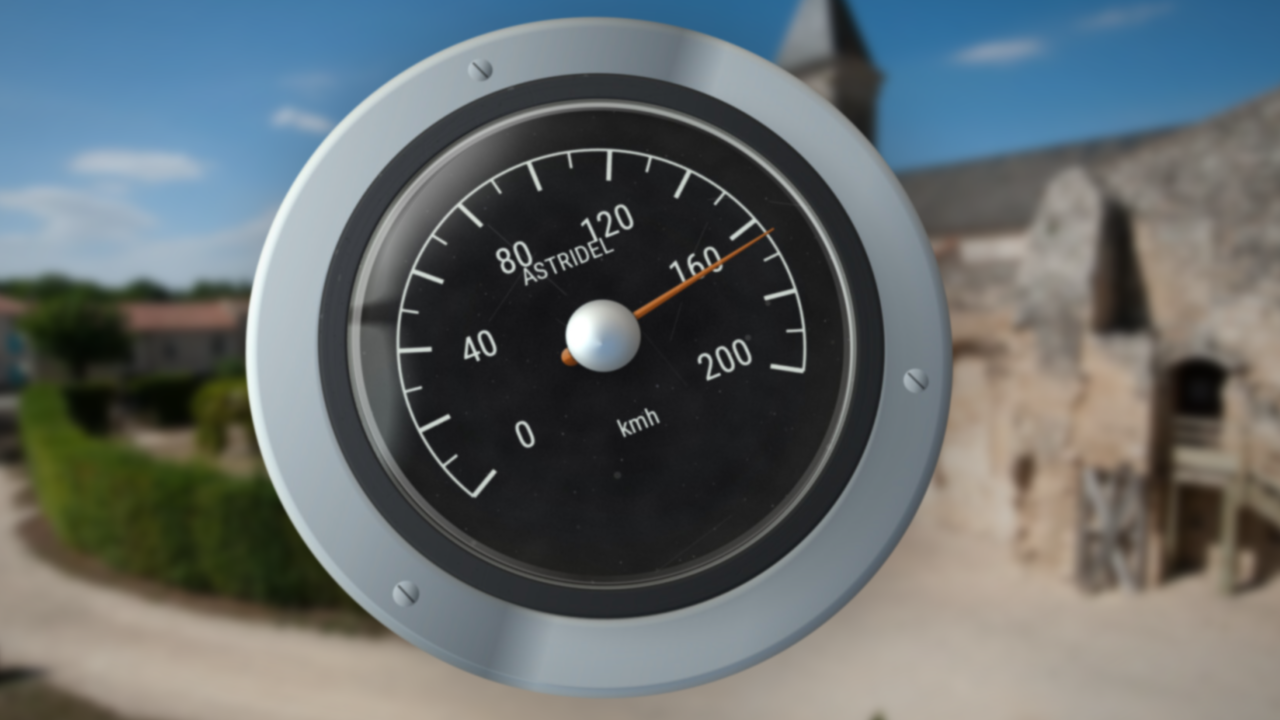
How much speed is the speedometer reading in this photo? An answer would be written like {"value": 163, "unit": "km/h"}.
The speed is {"value": 165, "unit": "km/h"}
